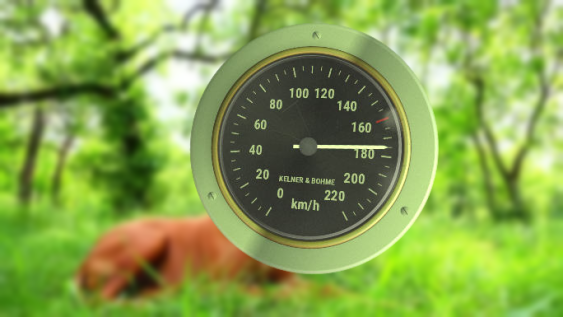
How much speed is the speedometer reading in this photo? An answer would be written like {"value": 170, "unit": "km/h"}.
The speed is {"value": 175, "unit": "km/h"}
